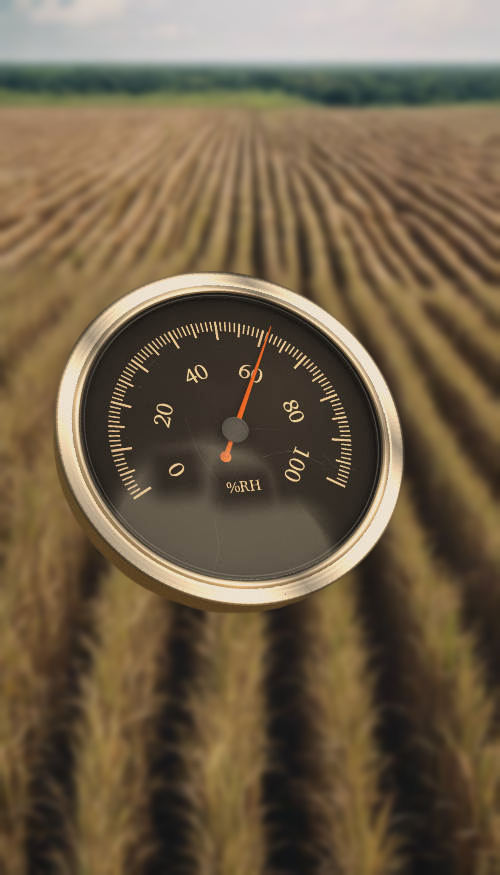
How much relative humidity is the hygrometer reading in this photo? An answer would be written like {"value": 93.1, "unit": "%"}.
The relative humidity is {"value": 61, "unit": "%"}
